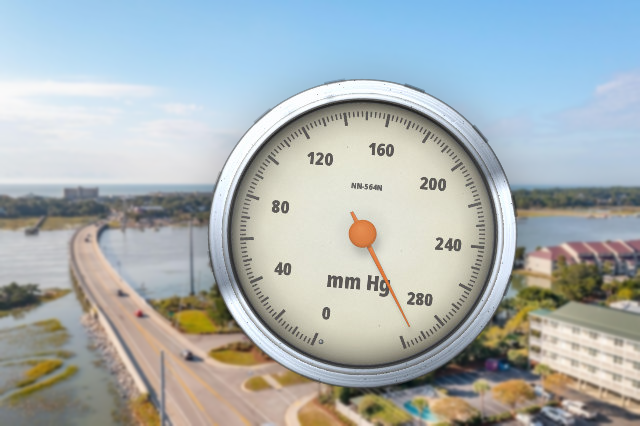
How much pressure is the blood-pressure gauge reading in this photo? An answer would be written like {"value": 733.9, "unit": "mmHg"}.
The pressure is {"value": 294, "unit": "mmHg"}
